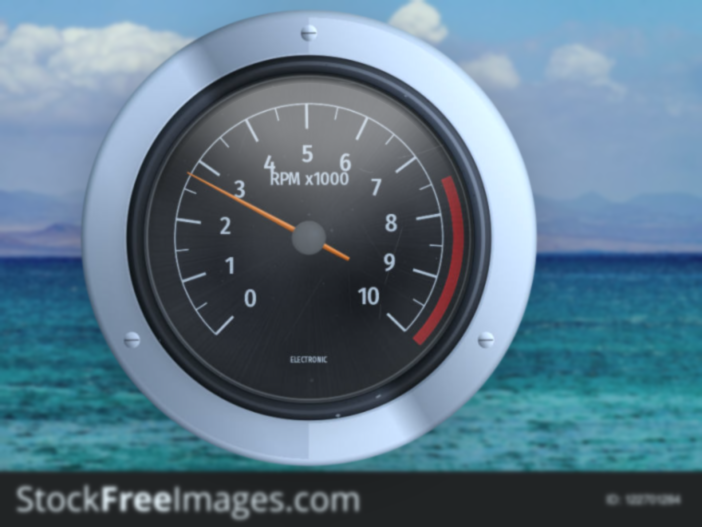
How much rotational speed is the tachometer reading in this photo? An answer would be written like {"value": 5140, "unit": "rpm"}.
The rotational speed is {"value": 2750, "unit": "rpm"}
